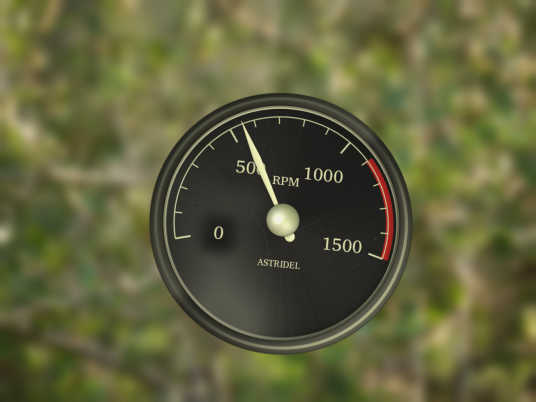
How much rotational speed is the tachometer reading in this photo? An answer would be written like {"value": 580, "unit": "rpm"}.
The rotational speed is {"value": 550, "unit": "rpm"}
